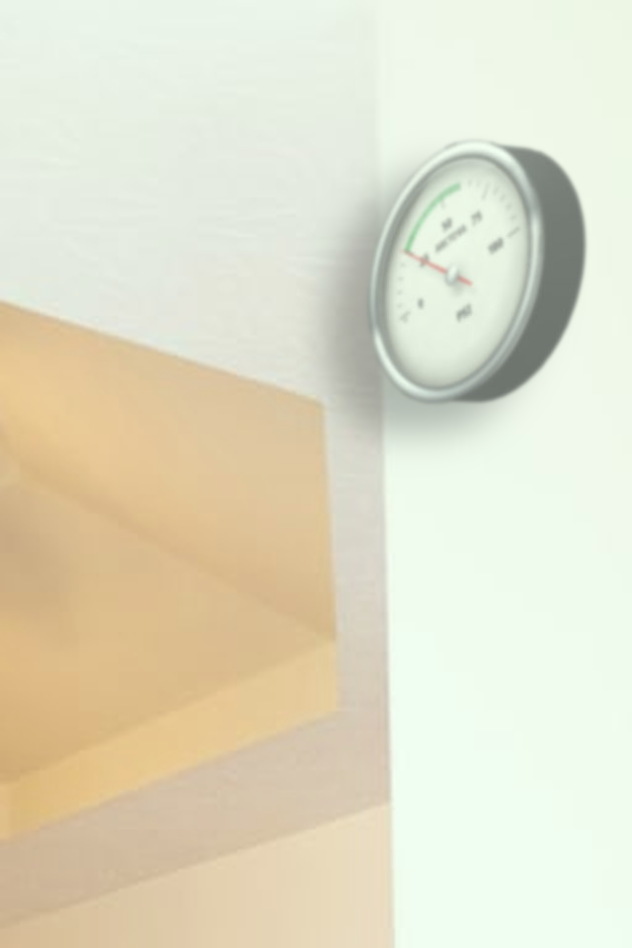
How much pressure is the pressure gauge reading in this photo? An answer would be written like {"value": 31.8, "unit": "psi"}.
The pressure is {"value": 25, "unit": "psi"}
